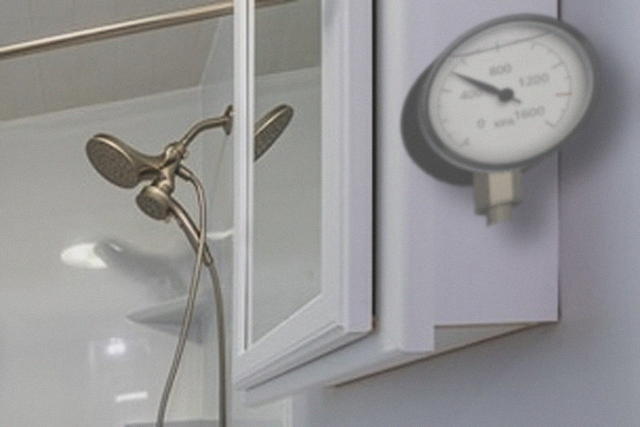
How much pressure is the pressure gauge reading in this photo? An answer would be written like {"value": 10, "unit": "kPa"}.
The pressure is {"value": 500, "unit": "kPa"}
